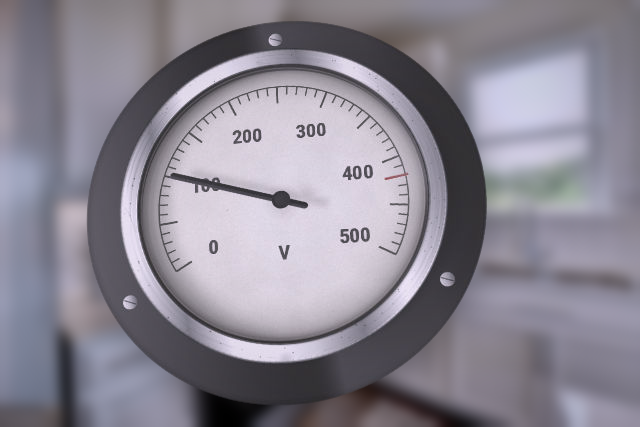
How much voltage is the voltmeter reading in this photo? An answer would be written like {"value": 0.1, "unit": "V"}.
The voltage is {"value": 100, "unit": "V"}
